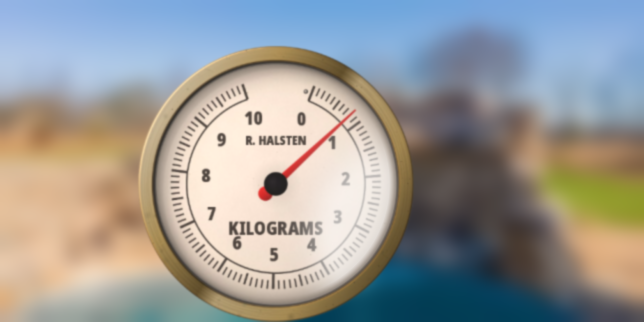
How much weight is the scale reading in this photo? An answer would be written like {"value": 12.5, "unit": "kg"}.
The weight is {"value": 0.8, "unit": "kg"}
